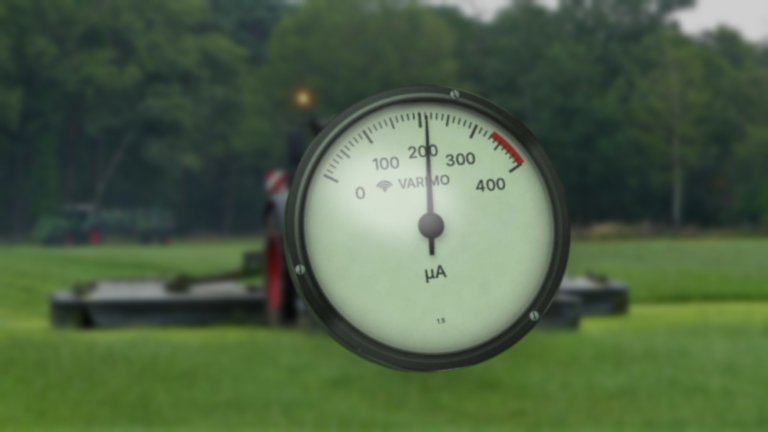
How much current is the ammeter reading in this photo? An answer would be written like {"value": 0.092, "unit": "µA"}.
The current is {"value": 210, "unit": "µA"}
